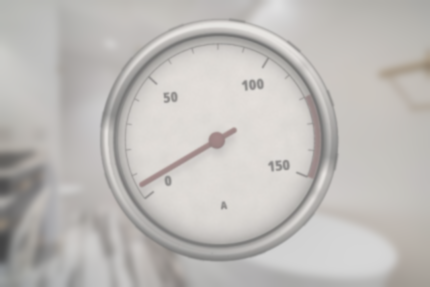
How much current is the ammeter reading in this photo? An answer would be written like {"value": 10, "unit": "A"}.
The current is {"value": 5, "unit": "A"}
